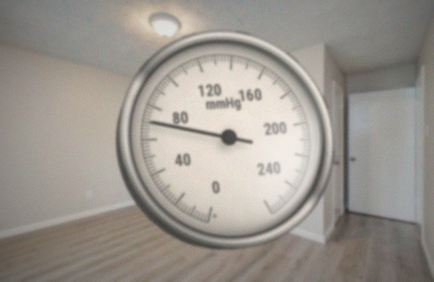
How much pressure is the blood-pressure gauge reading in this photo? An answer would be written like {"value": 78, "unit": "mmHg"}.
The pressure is {"value": 70, "unit": "mmHg"}
